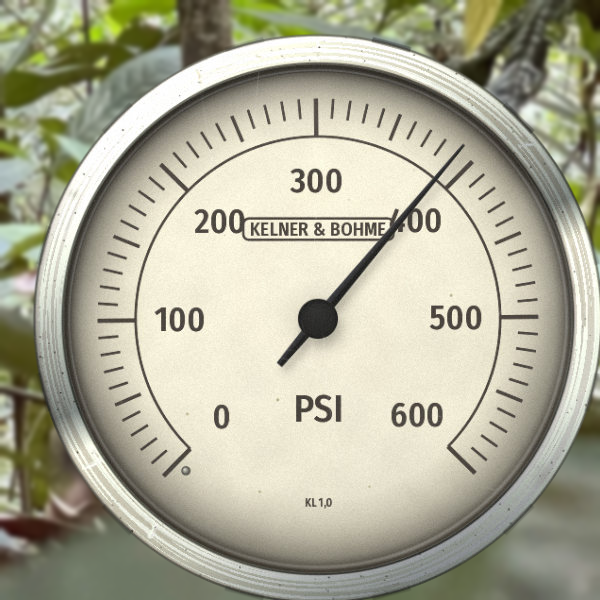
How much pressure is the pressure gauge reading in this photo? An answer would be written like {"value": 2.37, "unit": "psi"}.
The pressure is {"value": 390, "unit": "psi"}
